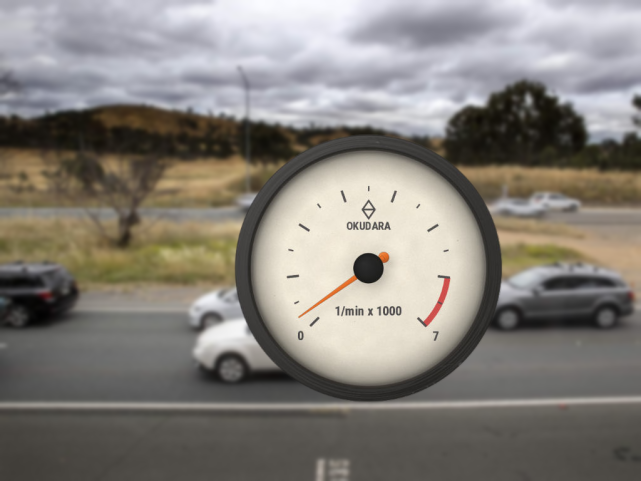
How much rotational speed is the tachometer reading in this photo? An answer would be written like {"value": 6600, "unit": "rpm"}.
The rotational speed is {"value": 250, "unit": "rpm"}
